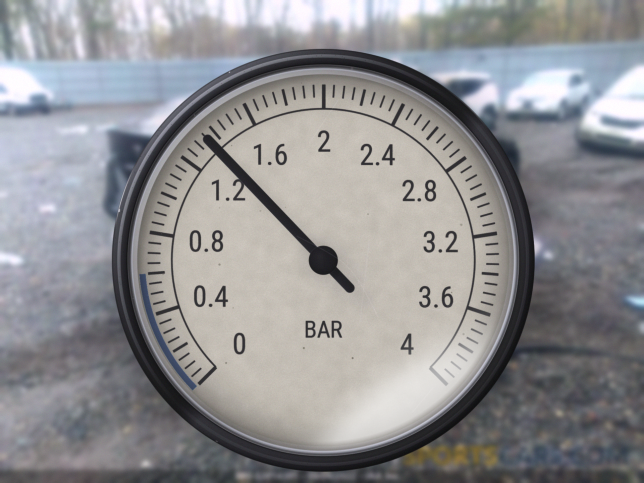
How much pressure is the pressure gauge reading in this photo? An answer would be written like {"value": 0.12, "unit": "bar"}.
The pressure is {"value": 1.35, "unit": "bar"}
